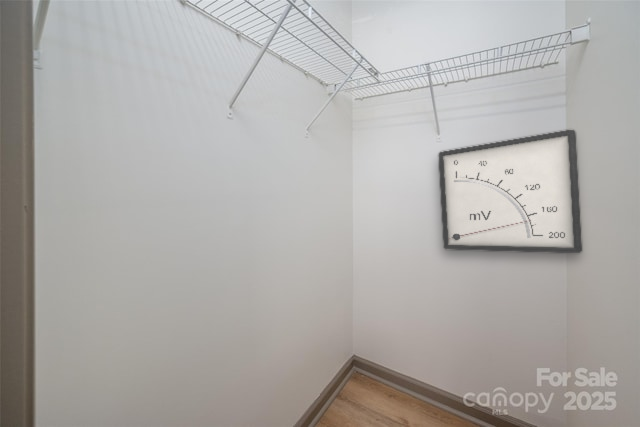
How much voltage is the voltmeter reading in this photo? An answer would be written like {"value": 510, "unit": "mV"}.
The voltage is {"value": 170, "unit": "mV"}
